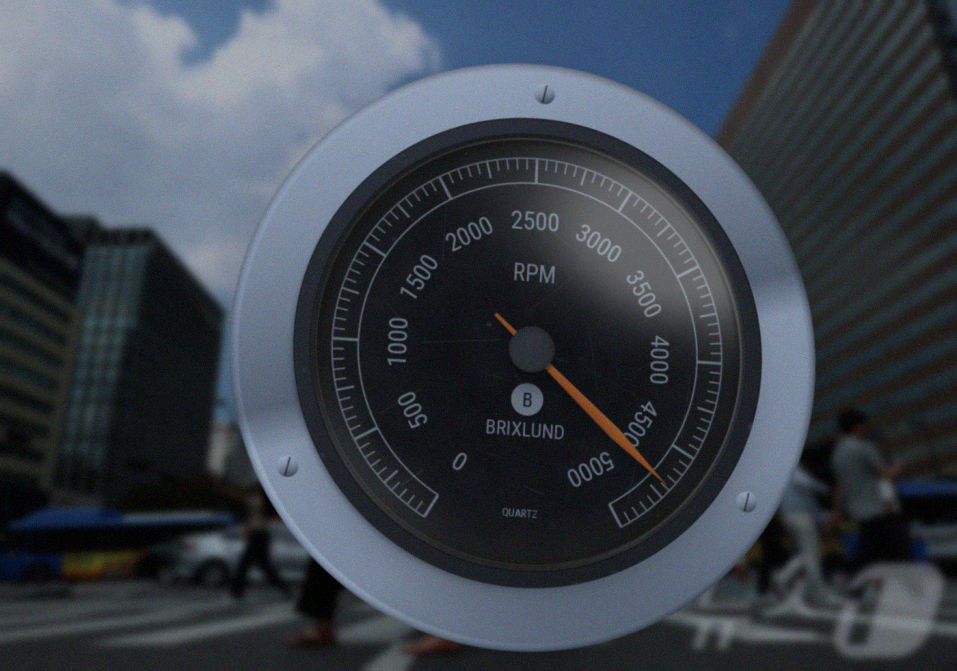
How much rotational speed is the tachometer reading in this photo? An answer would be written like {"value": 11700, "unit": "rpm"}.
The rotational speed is {"value": 4700, "unit": "rpm"}
